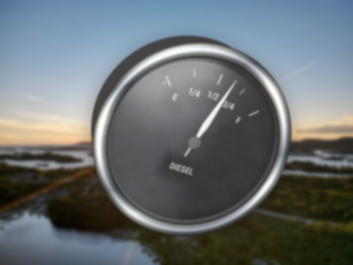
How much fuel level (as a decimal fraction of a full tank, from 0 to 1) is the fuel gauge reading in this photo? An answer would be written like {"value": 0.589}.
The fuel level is {"value": 0.625}
